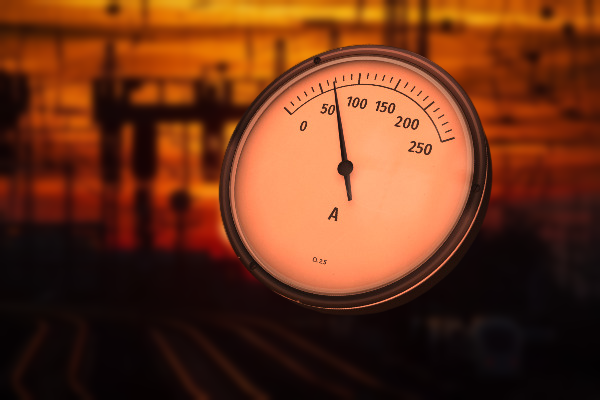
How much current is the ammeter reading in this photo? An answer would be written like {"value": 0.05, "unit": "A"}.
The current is {"value": 70, "unit": "A"}
